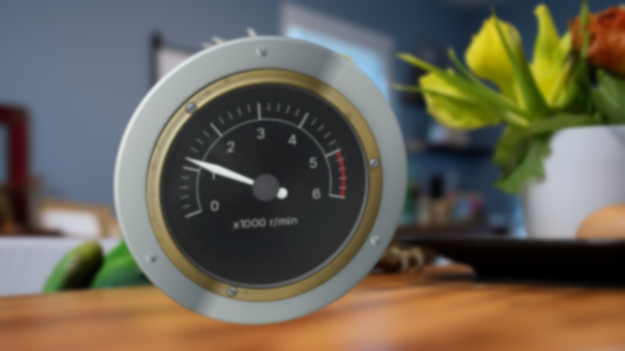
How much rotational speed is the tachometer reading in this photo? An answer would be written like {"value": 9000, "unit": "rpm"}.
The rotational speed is {"value": 1200, "unit": "rpm"}
